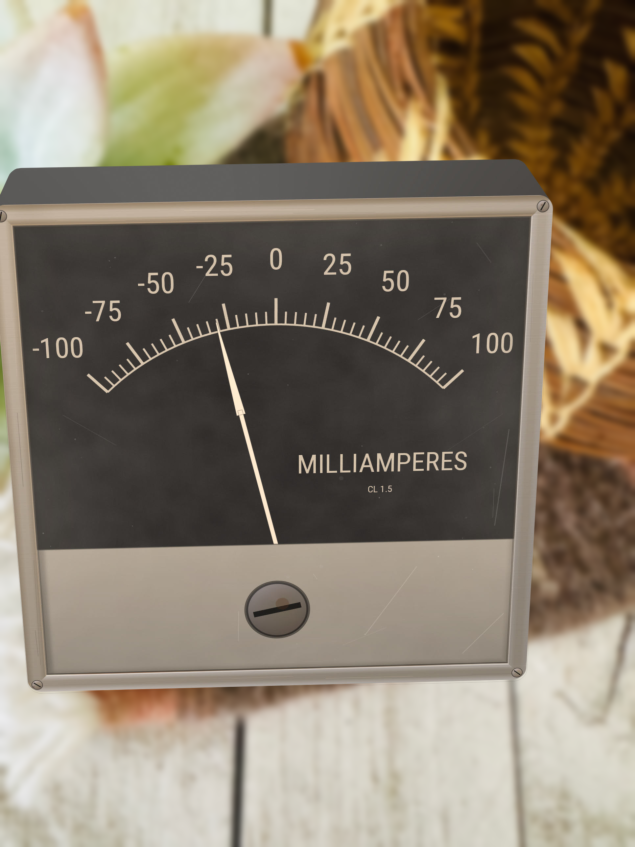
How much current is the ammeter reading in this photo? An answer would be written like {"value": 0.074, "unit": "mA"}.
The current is {"value": -30, "unit": "mA"}
